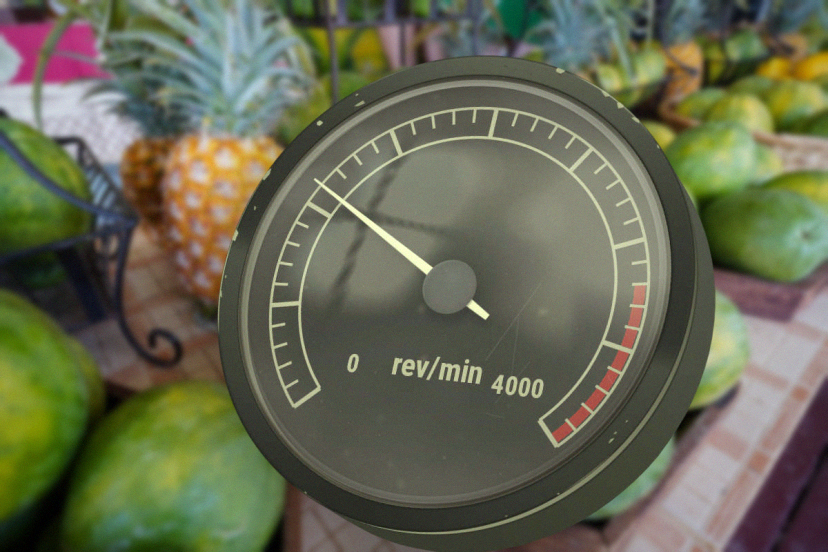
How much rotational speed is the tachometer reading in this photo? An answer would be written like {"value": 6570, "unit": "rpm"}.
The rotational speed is {"value": 1100, "unit": "rpm"}
